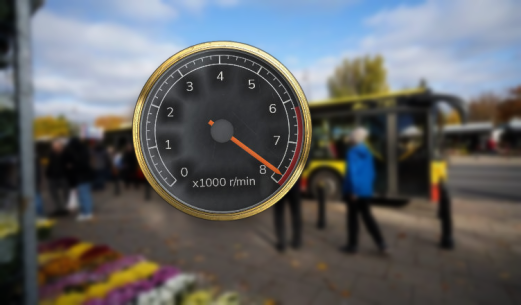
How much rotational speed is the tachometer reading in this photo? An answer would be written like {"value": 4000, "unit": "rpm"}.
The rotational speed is {"value": 7800, "unit": "rpm"}
